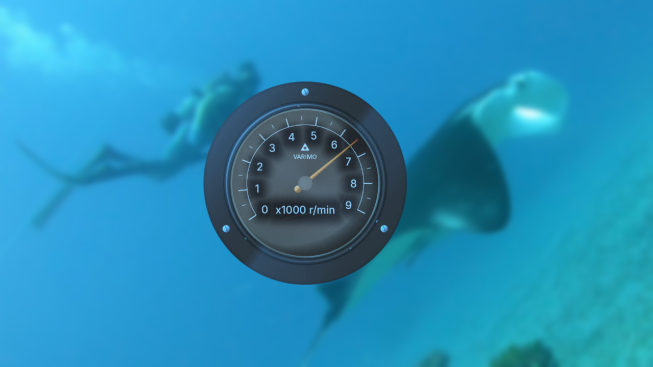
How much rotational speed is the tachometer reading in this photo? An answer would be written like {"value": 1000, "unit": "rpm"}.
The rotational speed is {"value": 6500, "unit": "rpm"}
